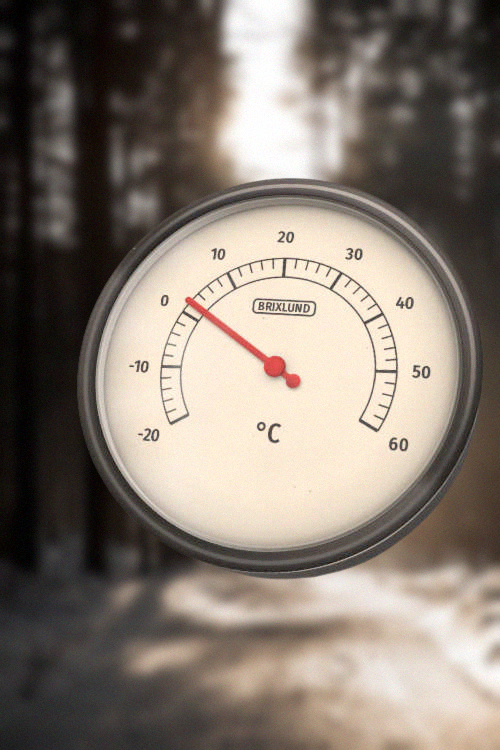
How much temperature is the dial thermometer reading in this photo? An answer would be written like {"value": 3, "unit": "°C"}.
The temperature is {"value": 2, "unit": "°C"}
